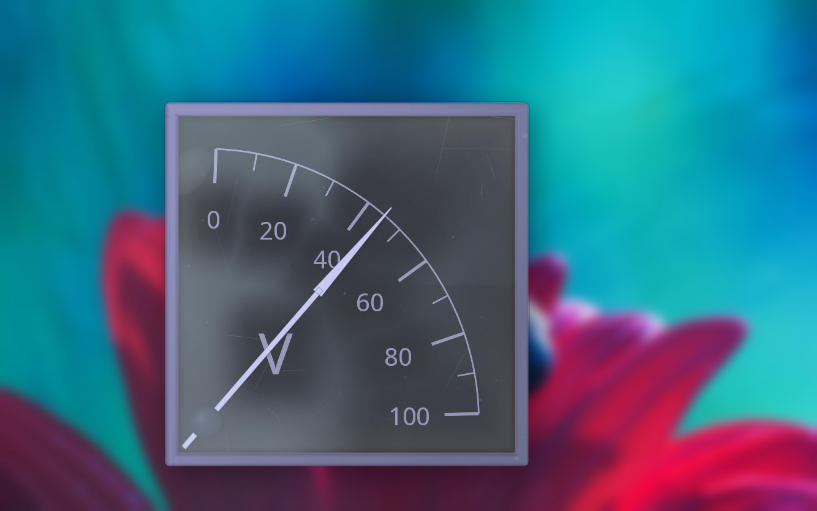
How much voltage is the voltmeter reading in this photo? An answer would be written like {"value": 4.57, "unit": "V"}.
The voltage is {"value": 45, "unit": "V"}
